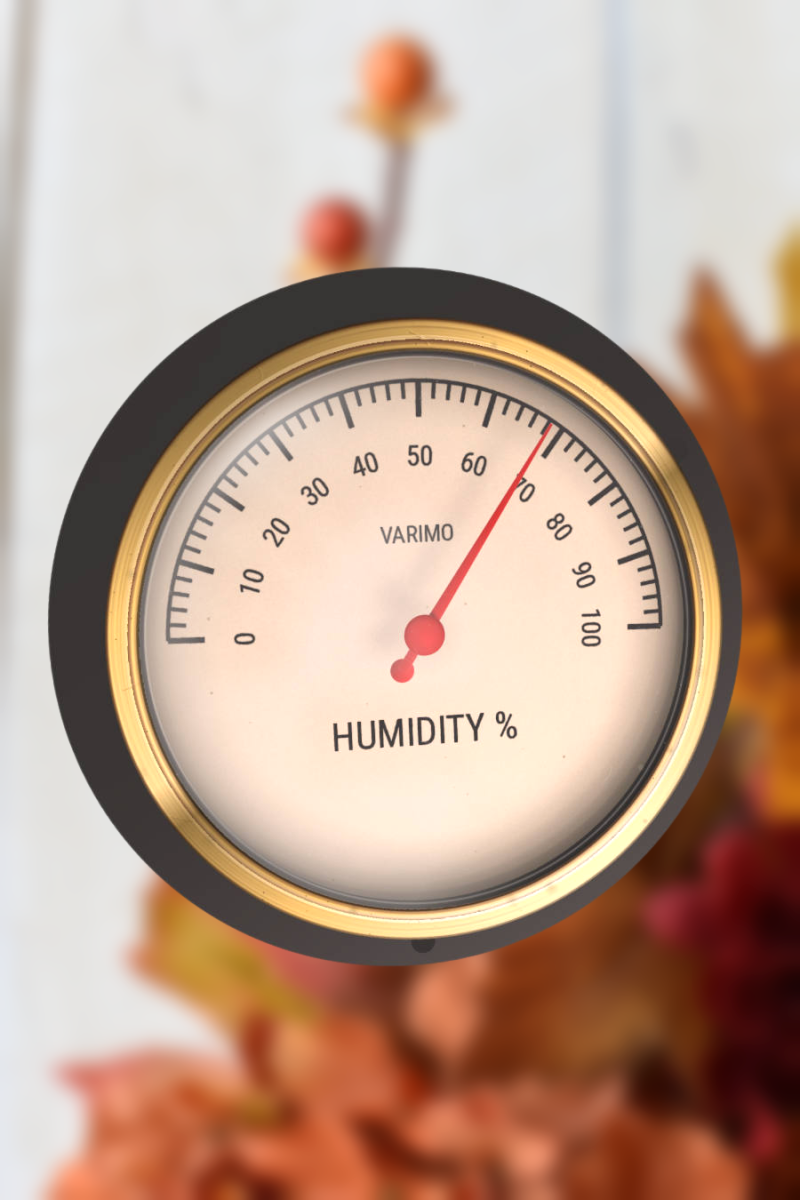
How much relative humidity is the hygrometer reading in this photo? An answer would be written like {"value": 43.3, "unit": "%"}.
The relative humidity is {"value": 68, "unit": "%"}
